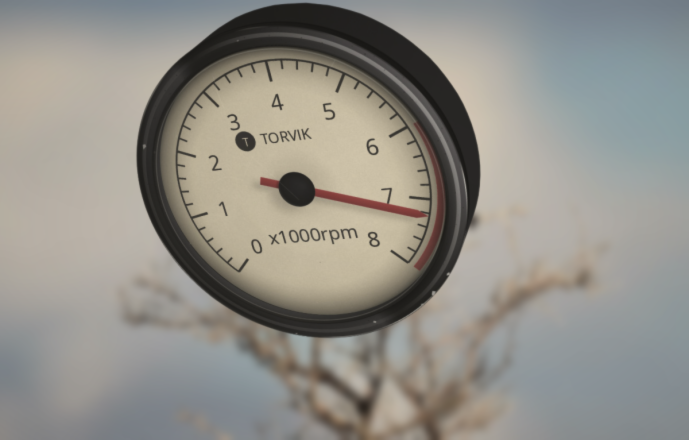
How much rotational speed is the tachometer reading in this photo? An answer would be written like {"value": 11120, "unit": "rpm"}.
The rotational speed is {"value": 7200, "unit": "rpm"}
